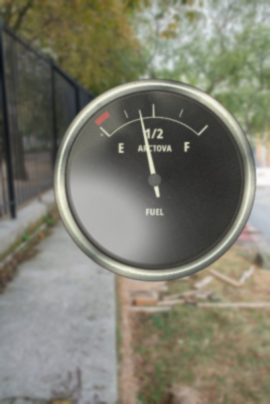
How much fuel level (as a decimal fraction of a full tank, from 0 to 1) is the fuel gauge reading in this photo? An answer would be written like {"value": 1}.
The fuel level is {"value": 0.375}
